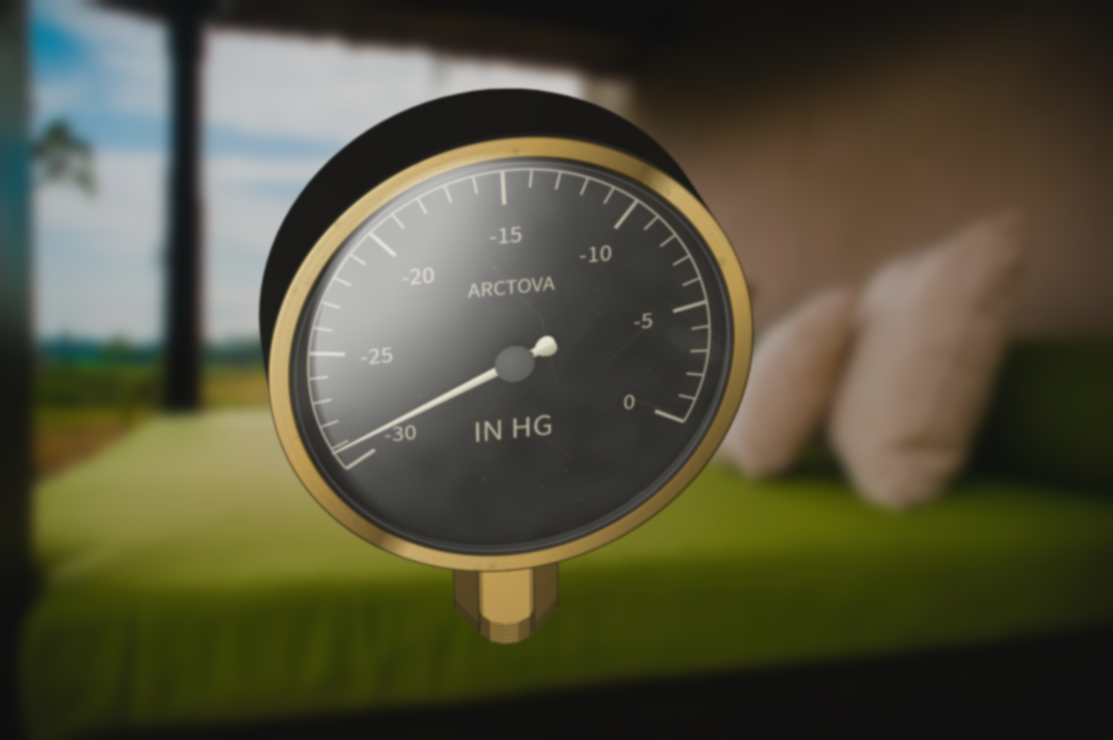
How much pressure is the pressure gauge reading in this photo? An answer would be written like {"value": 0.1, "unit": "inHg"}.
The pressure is {"value": -29, "unit": "inHg"}
